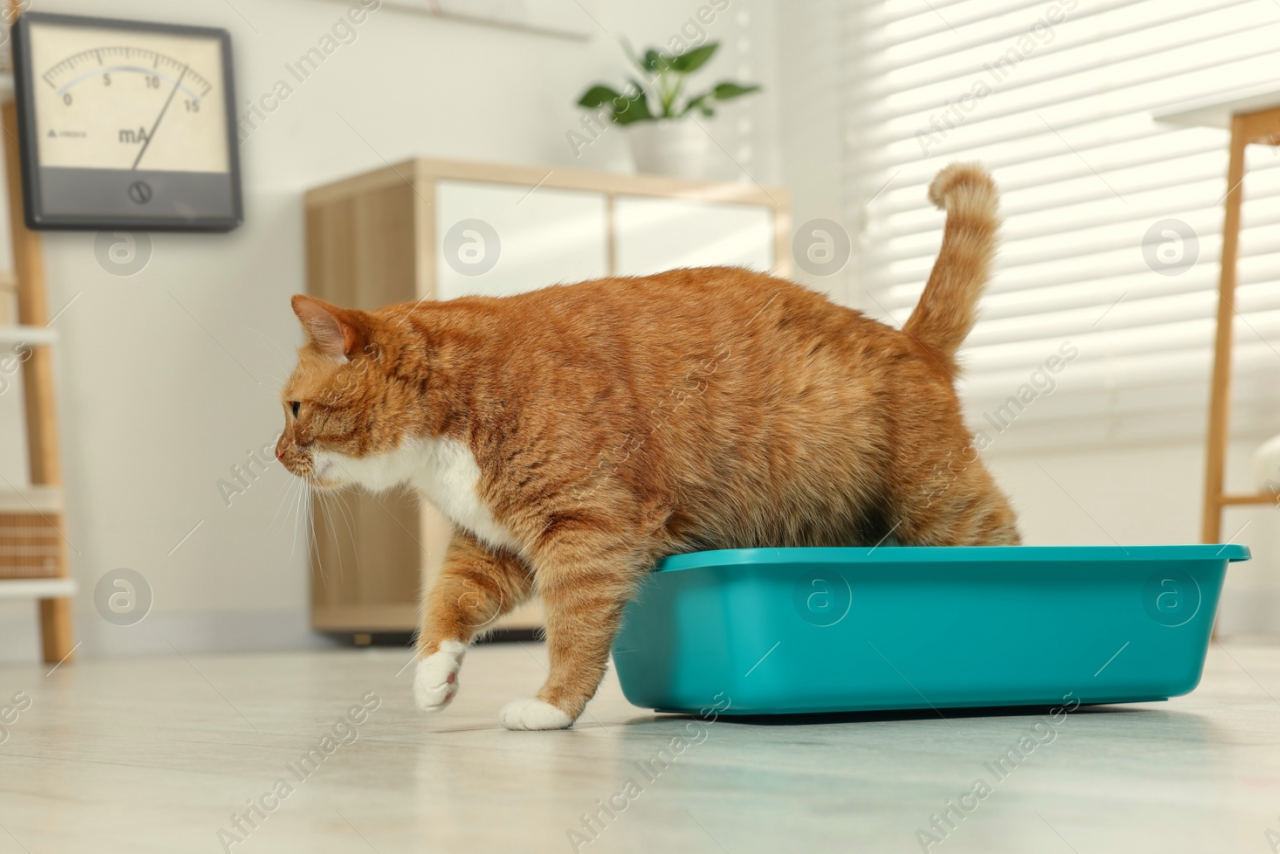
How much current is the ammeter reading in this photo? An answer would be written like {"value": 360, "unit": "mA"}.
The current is {"value": 12.5, "unit": "mA"}
